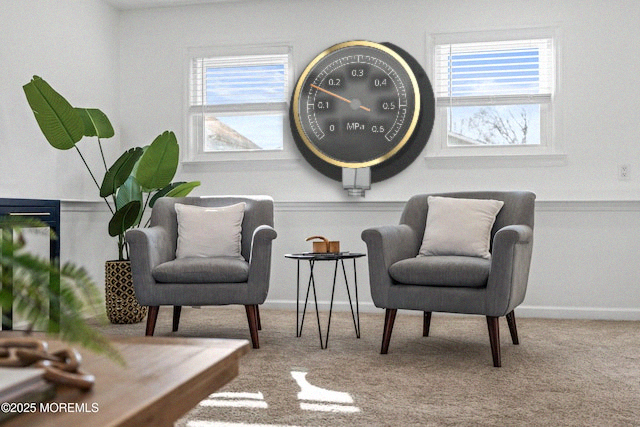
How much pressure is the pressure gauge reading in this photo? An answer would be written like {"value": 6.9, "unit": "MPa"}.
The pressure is {"value": 0.15, "unit": "MPa"}
